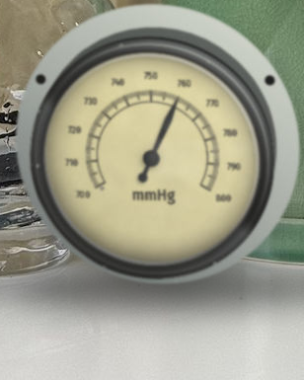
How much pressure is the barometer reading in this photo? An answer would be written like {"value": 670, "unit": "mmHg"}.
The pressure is {"value": 760, "unit": "mmHg"}
